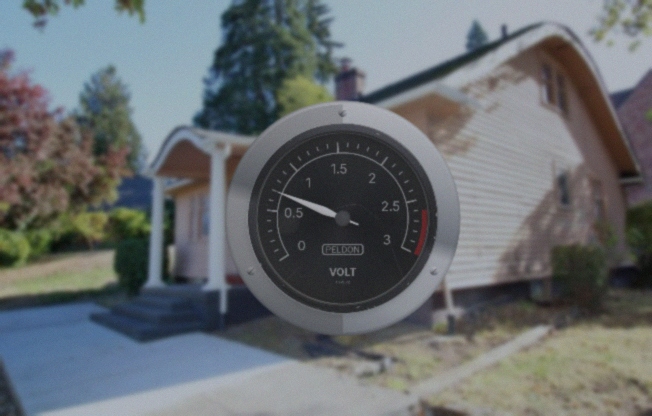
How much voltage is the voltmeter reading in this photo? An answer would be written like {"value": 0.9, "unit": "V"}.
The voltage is {"value": 0.7, "unit": "V"}
